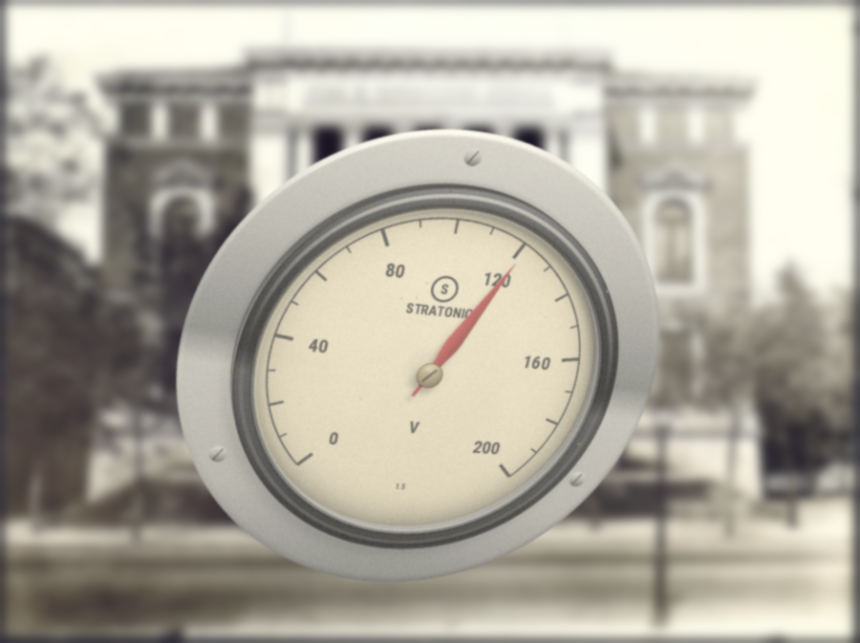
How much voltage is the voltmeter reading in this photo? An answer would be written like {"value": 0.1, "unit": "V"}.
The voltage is {"value": 120, "unit": "V"}
